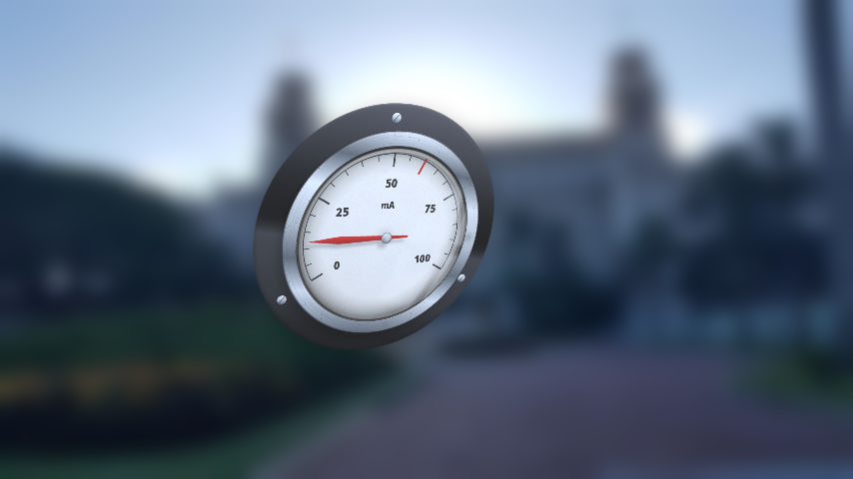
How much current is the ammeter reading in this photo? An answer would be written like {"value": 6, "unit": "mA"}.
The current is {"value": 12.5, "unit": "mA"}
